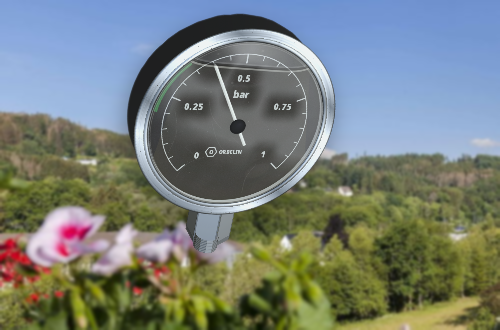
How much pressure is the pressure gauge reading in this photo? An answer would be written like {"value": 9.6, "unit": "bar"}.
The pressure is {"value": 0.4, "unit": "bar"}
